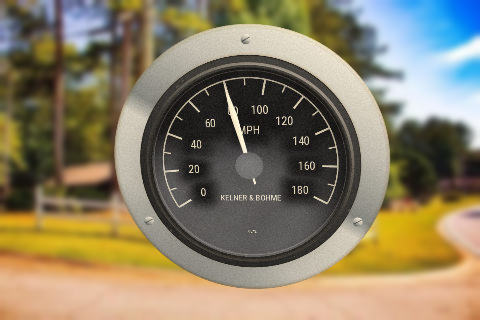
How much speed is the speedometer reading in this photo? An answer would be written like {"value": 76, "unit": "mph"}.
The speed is {"value": 80, "unit": "mph"}
